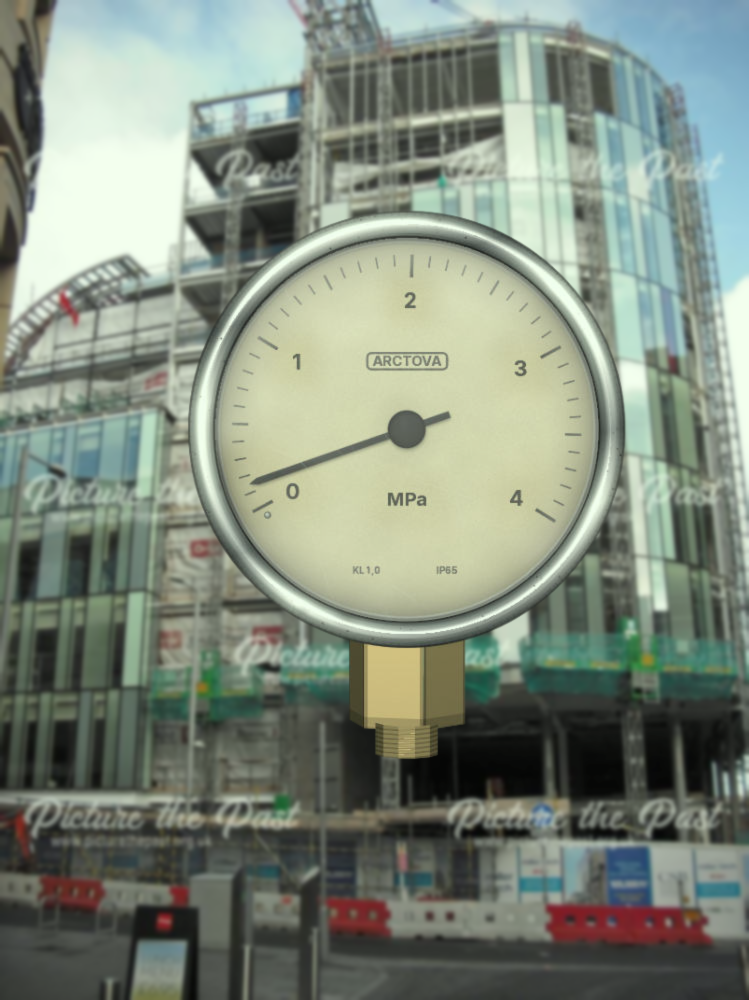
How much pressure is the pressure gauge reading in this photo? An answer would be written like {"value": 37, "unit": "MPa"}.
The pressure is {"value": 0.15, "unit": "MPa"}
